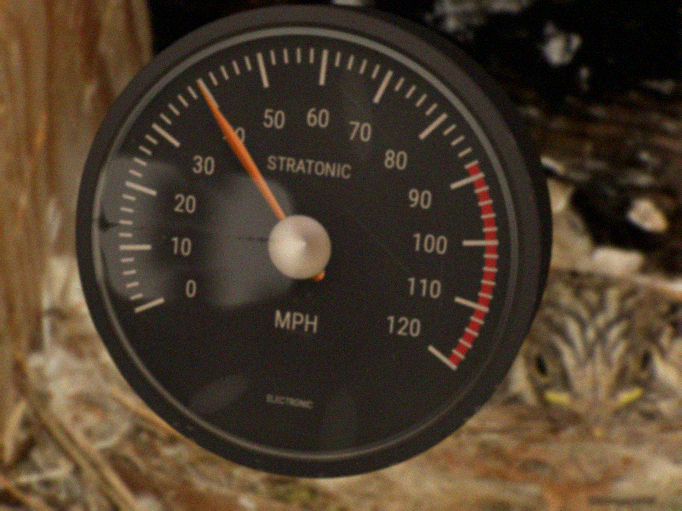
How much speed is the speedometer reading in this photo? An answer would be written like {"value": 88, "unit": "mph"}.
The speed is {"value": 40, "unit": "mph"}
